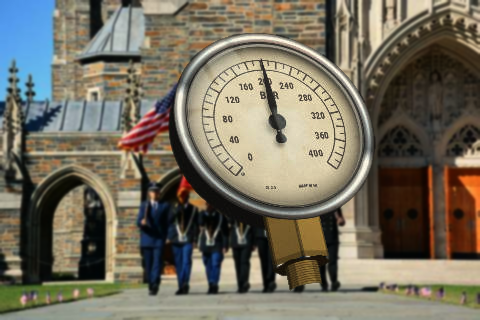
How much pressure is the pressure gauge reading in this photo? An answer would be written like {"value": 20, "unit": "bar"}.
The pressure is {"value": 200, "unit": "bar"}
